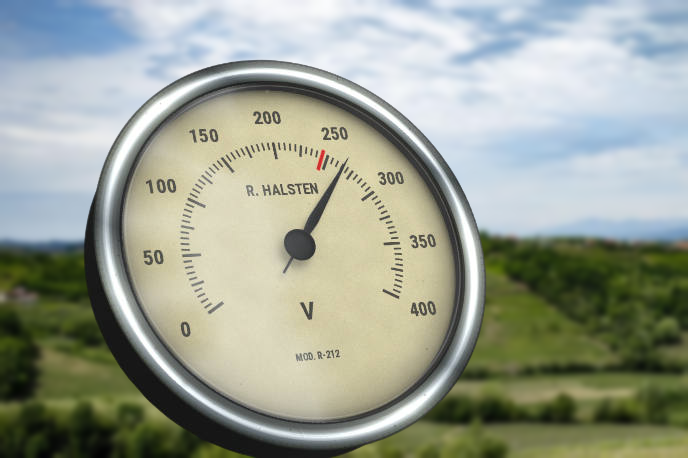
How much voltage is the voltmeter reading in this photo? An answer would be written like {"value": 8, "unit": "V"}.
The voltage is {"value": 265, "unit": "V"}
